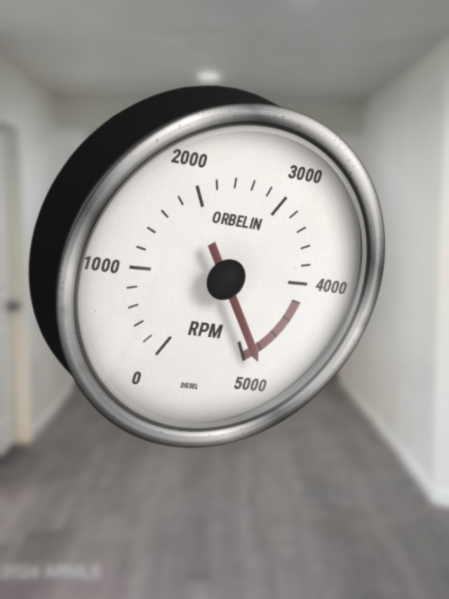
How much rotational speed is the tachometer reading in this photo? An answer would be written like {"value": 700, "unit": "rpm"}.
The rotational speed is {"value": 4900, "unit": "rpm"}
